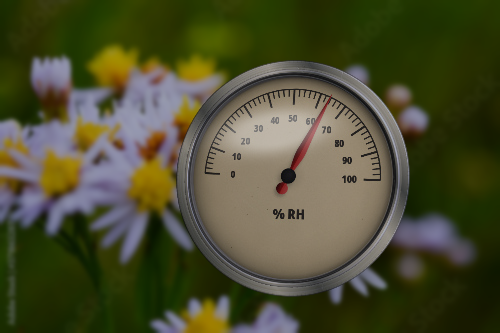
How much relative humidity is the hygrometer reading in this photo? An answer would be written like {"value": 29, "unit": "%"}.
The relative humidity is {"value": 64, "unit": "%"}
